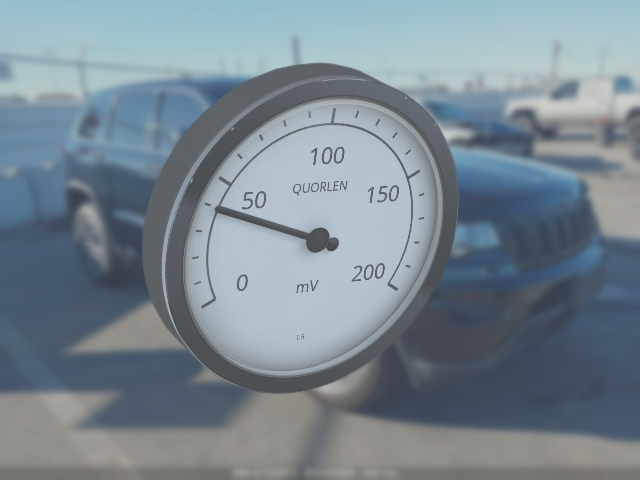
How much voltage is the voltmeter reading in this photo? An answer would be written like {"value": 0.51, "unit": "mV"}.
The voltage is {"value": 40, "unit": "mV"}
